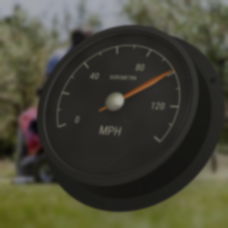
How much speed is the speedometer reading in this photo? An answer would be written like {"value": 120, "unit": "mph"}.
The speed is {"value": 100, "unit": "mph"}
